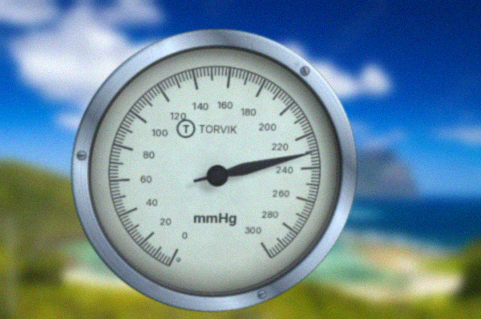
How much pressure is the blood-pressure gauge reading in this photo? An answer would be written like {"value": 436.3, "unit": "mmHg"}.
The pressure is {"value": 230, "unit": "mmHg"}
